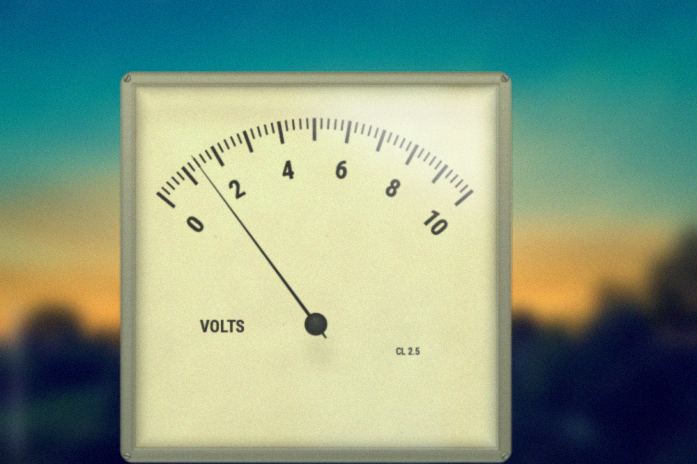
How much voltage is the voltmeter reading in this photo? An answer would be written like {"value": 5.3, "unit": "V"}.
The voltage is {"value": 1.4, "unit": "V"}
